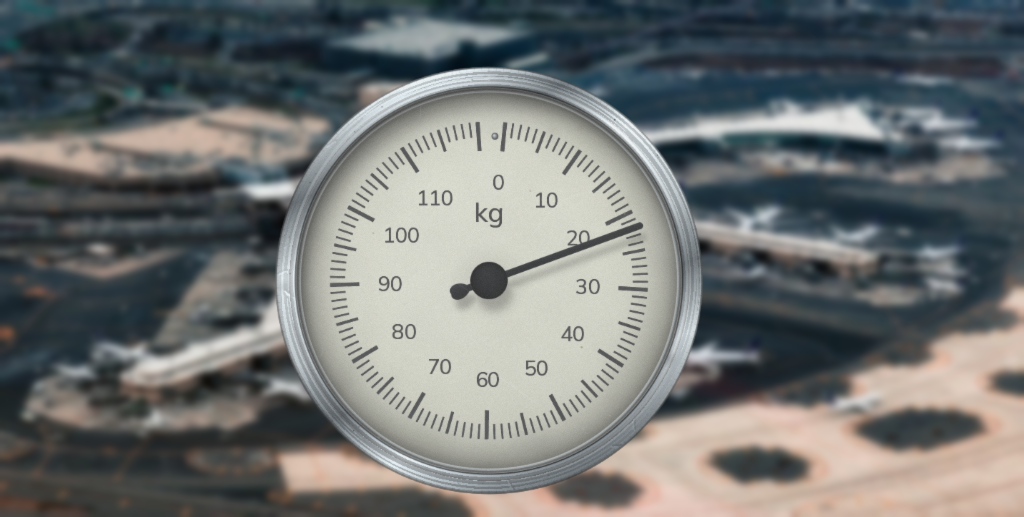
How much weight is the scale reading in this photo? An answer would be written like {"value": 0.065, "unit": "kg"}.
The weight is {"value": 22, "unit": "kg"}
